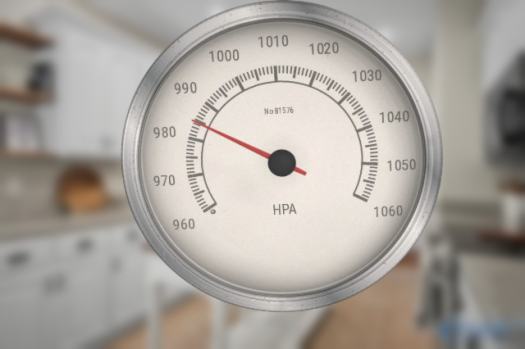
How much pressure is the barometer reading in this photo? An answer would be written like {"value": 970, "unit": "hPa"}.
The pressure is {"value": 985, "unit": "hPa"}
